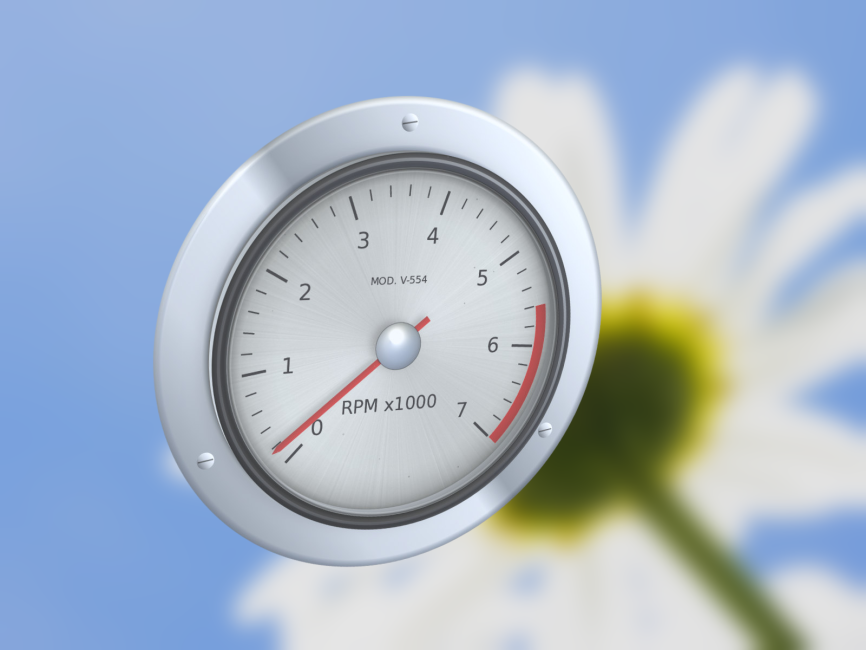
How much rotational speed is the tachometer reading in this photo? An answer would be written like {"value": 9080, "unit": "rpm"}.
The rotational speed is {"value": 200, "unit": "rpm"}
